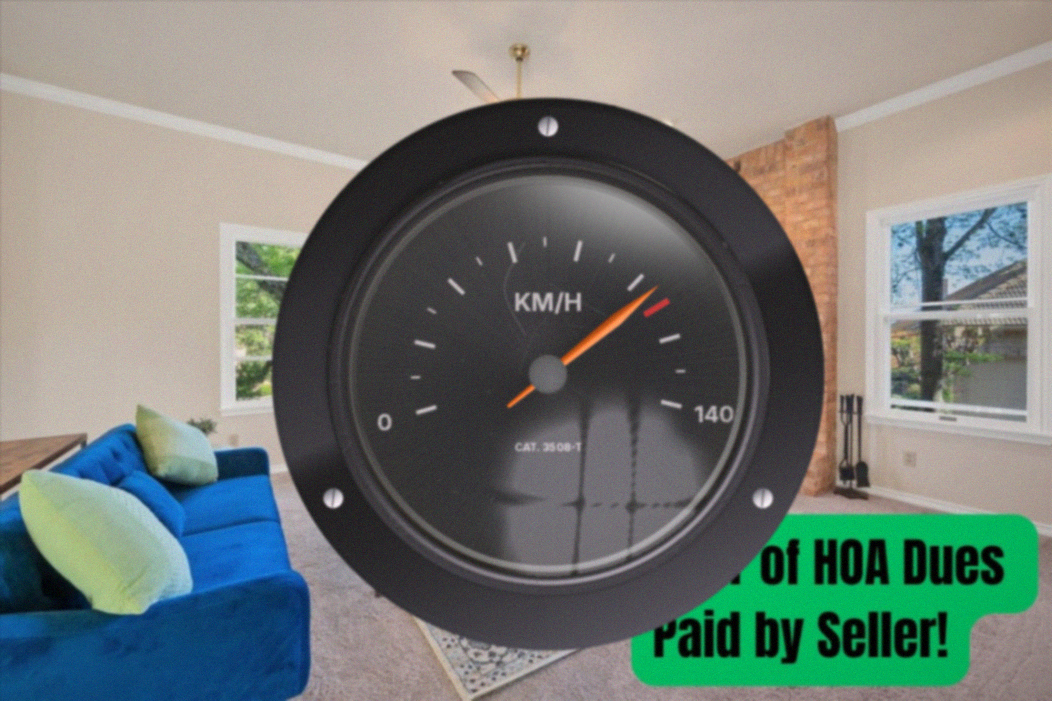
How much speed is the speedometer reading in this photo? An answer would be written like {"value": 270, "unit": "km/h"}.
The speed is {"value": 105, "unit": "km/h"}
